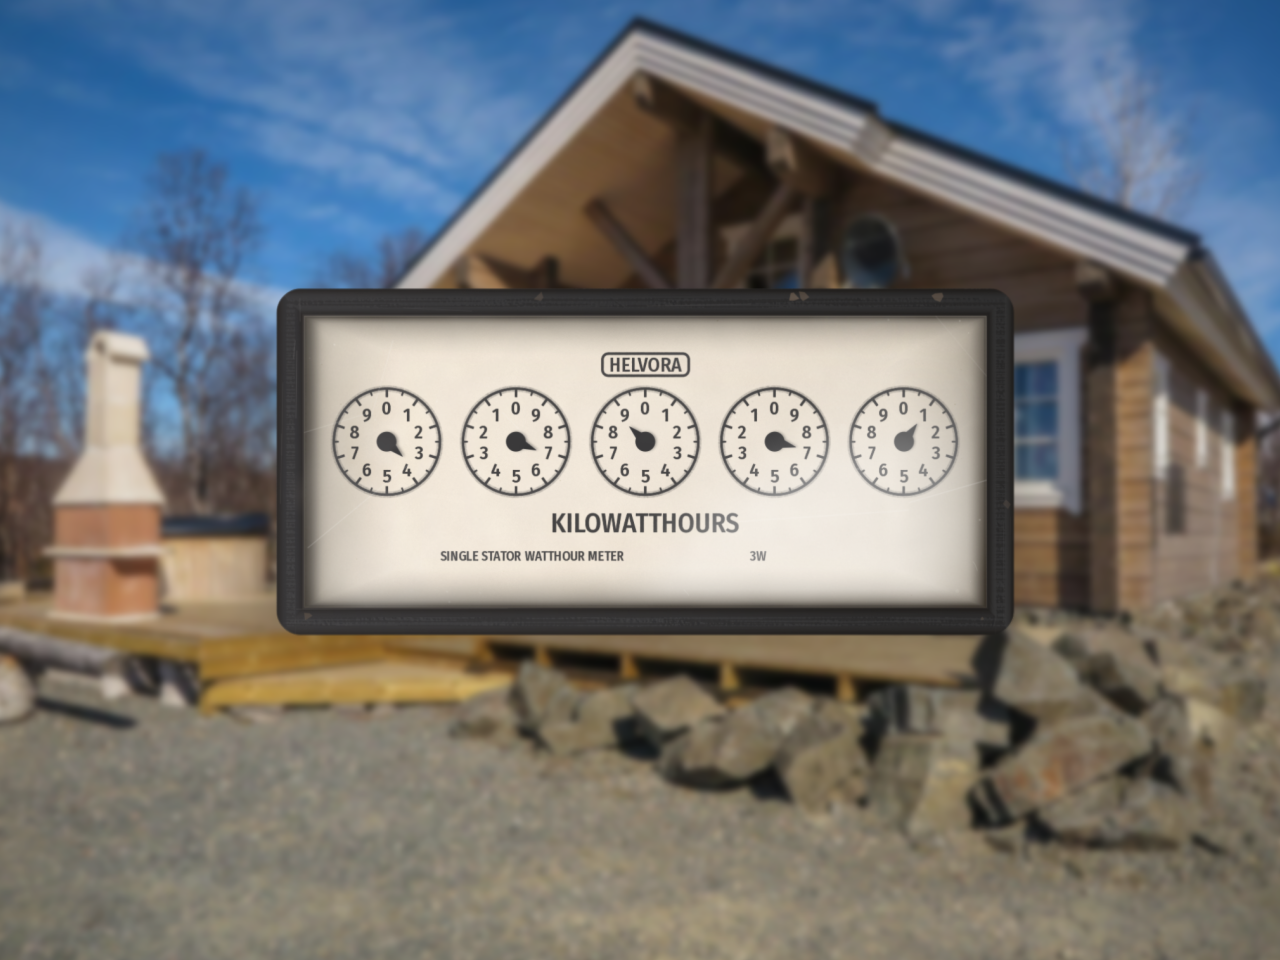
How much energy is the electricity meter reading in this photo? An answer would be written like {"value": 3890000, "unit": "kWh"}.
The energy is {"value": 36871, "unit": "kWh"}
